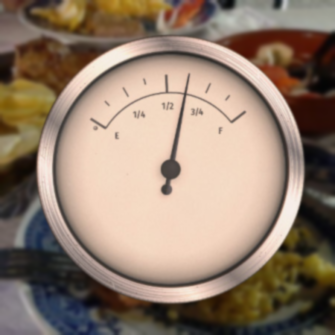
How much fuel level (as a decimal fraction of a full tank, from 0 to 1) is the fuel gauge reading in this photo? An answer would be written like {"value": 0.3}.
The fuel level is {"value": 0.625}
